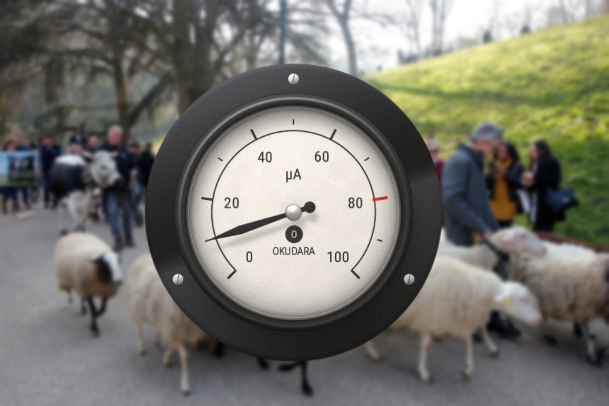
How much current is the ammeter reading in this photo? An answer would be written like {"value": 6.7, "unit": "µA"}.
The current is {"value": 10, "unit": "µA"}
